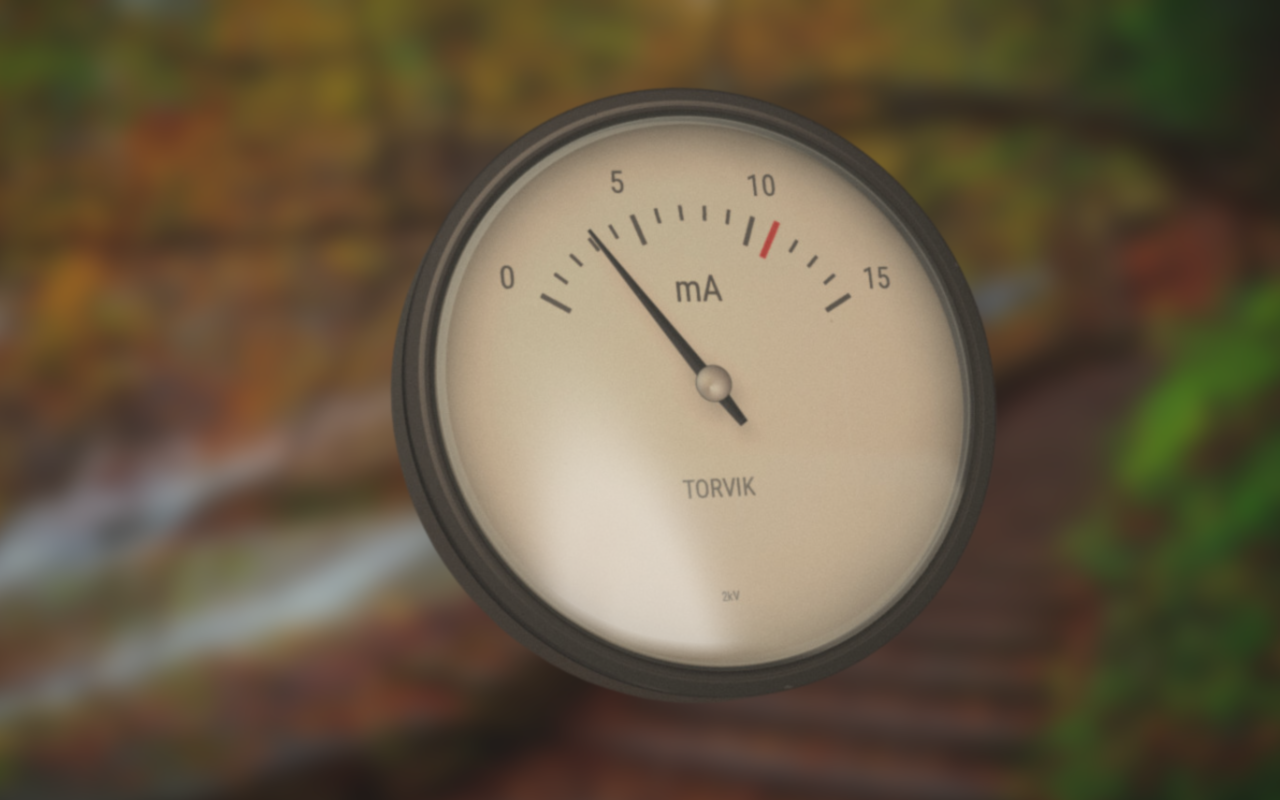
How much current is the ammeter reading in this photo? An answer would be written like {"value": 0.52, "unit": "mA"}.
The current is {"value": 3, "unit": "mA"}
